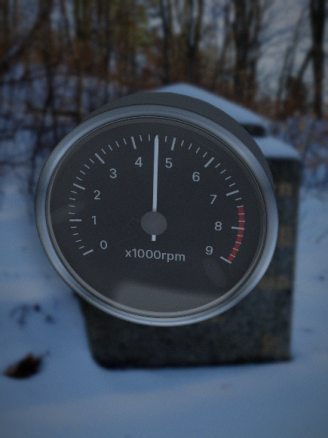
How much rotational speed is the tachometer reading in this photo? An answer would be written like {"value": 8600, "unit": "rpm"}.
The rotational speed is {"value": 4600, "unit": "rpm"}
